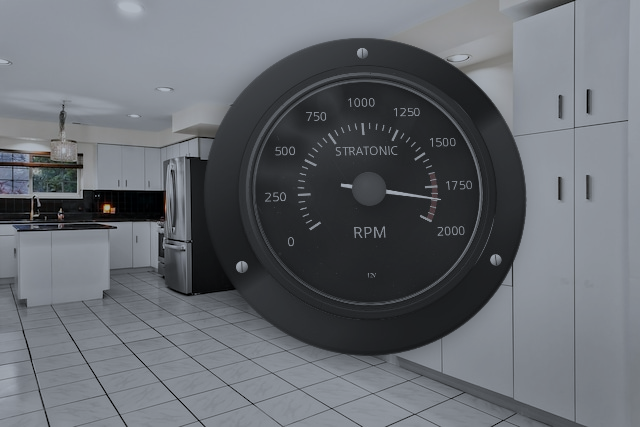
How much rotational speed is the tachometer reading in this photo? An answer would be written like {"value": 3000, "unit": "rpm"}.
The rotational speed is {"value": 1850, "unit": "rpm"}
